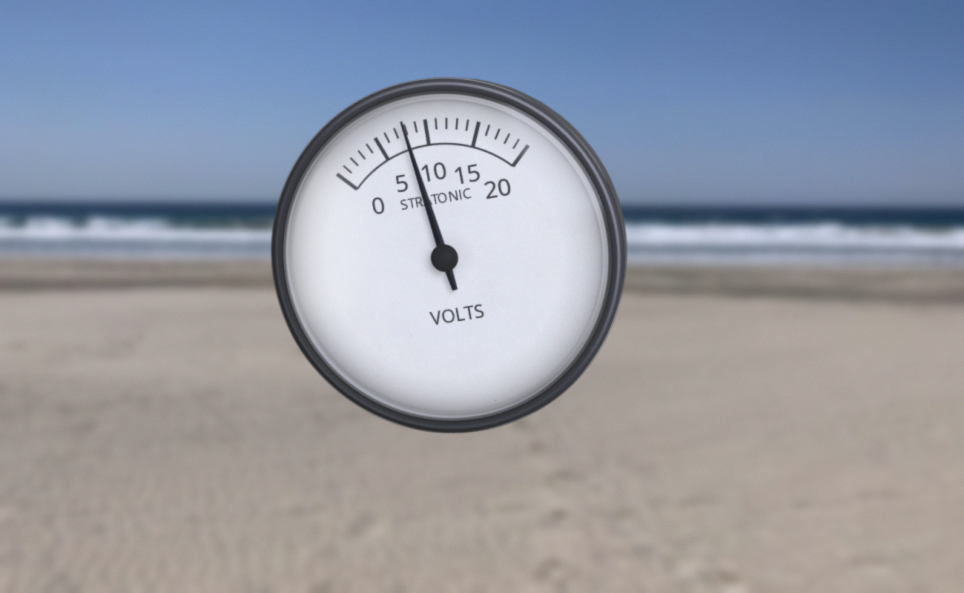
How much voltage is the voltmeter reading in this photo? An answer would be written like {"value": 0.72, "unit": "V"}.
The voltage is {"value": 8, "unit": "V"}
